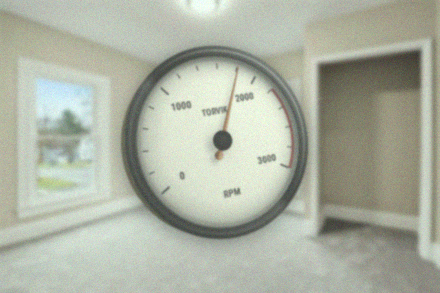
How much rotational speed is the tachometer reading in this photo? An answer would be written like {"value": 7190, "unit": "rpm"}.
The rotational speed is {"value": 1800, "unit": "rpm"}
